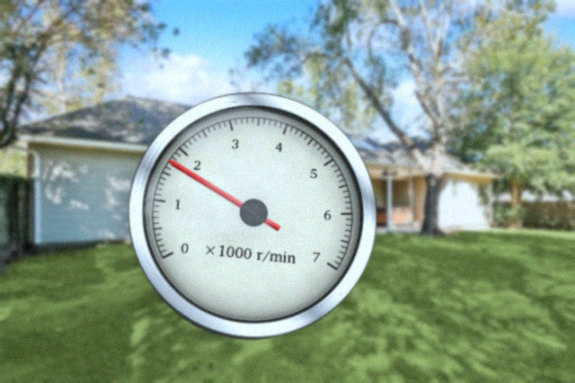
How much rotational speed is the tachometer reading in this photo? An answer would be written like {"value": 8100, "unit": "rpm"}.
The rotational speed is {"value": 1700, "unit": "rpm"}
